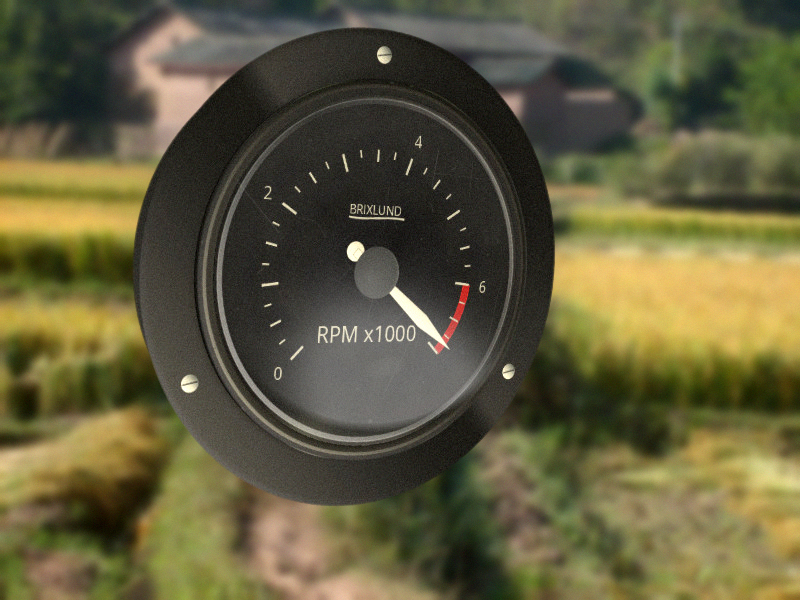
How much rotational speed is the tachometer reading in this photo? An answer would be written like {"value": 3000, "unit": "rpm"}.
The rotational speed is {"value": 6875, "unit": "rpm"}
